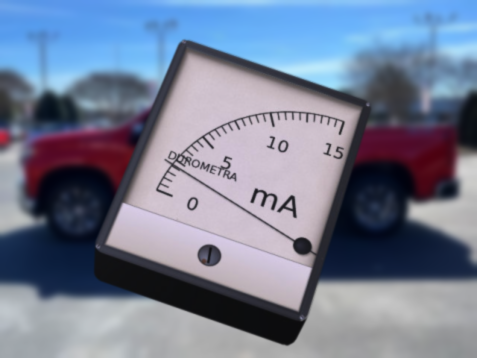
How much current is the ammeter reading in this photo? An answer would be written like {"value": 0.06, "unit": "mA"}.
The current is {"value": 2, "unit": "mA"}
